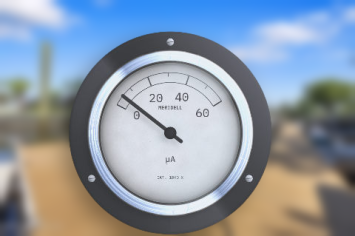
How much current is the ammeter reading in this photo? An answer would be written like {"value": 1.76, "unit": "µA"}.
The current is {"value": 5, "unit": "µA"}
